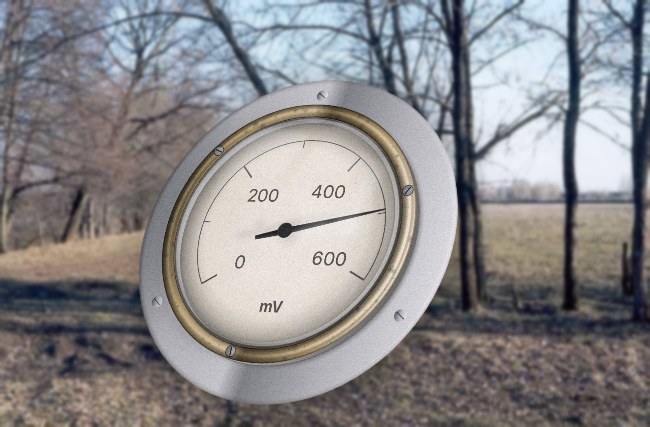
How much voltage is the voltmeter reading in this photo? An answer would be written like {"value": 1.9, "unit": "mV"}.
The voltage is {"value": 500, "unit": "mV"}
